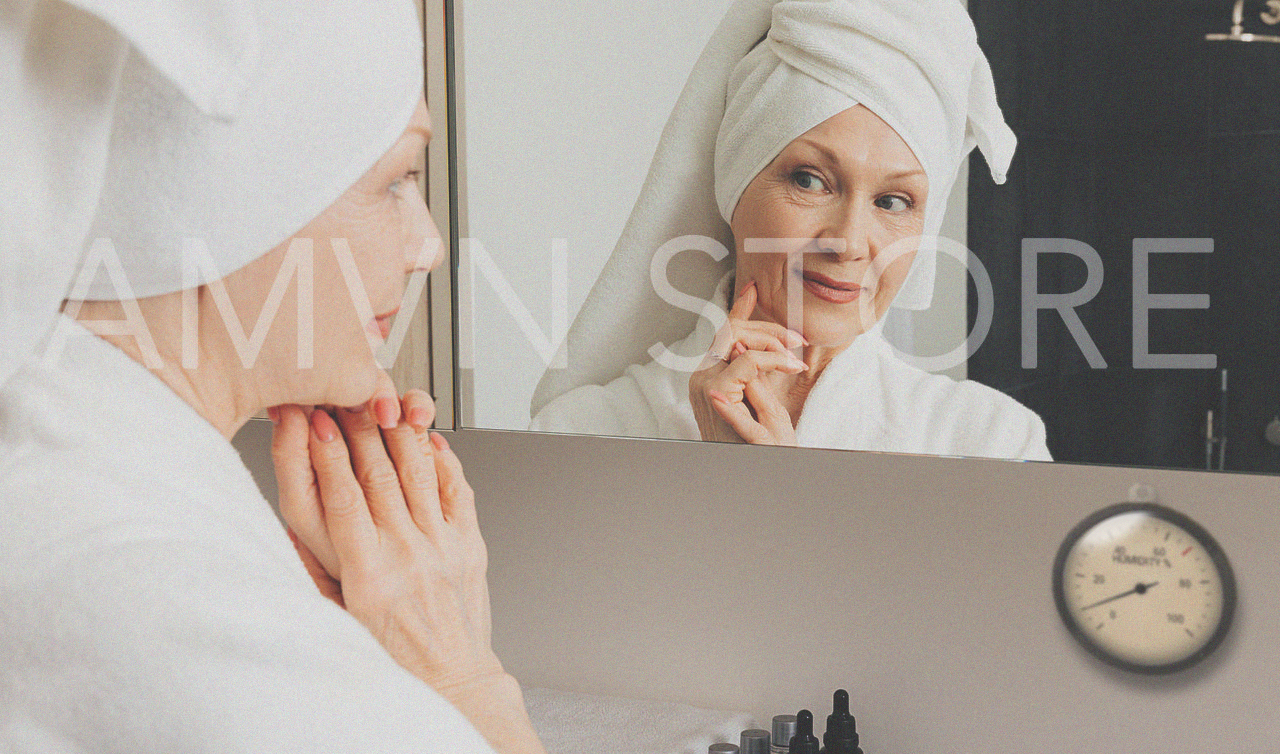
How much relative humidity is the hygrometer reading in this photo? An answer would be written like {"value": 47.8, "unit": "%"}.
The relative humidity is {"value": 8, "unit": "%"}
